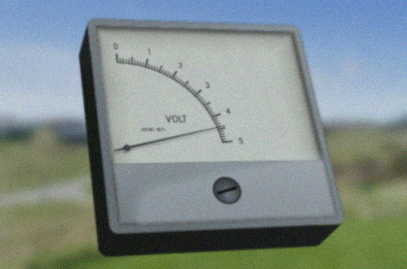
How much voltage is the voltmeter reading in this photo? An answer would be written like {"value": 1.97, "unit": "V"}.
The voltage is {"value": 4.5, "unit": "V"}
